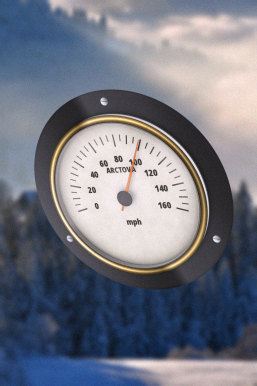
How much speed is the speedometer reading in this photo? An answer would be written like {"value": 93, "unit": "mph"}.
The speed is {"value": 100, "unit": "mph"}
